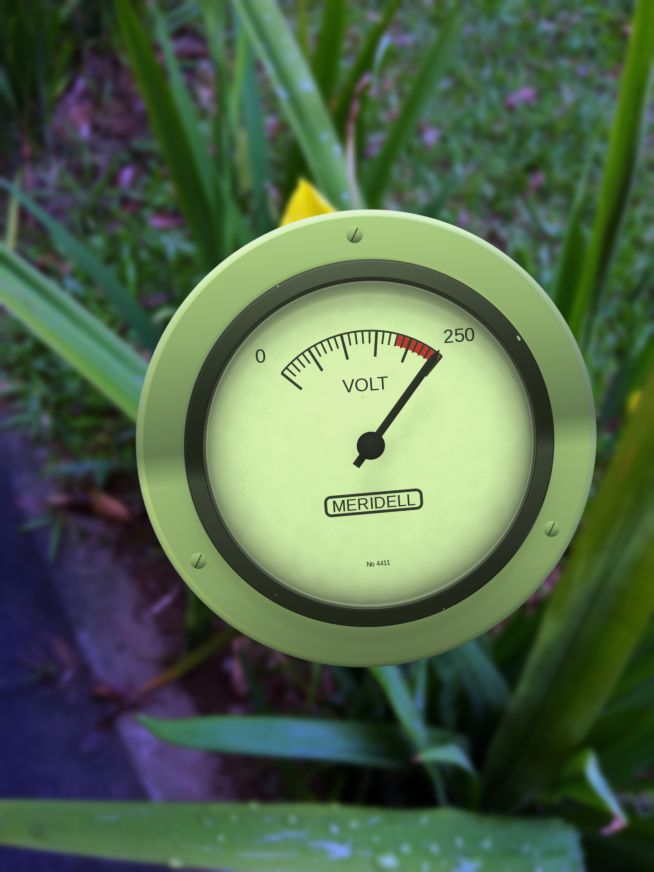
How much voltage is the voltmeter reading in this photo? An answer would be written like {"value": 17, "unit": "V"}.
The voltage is {"value": 240, "unit": "V"}
